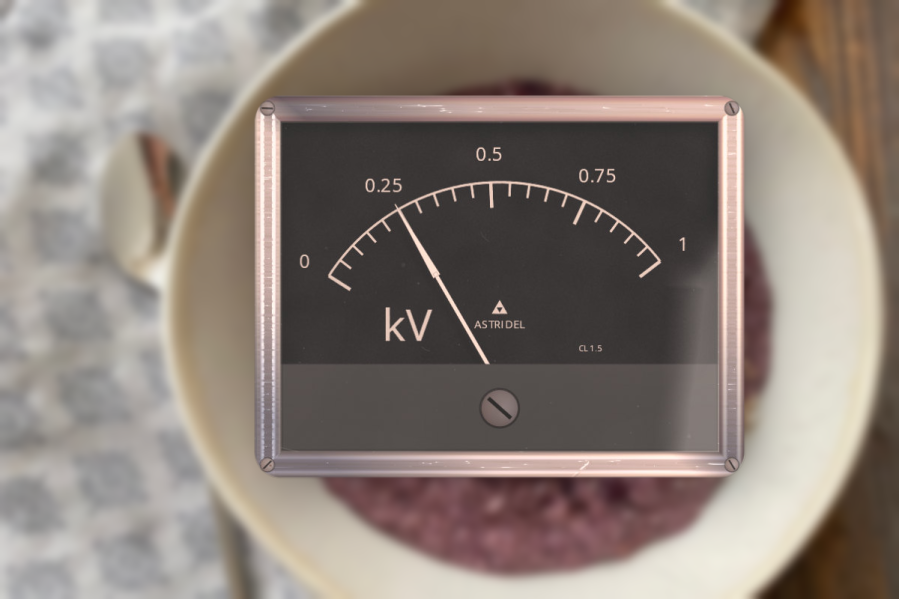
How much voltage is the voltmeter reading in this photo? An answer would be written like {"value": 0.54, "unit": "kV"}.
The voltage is {"value": 0.25, "unit": "kV"}
